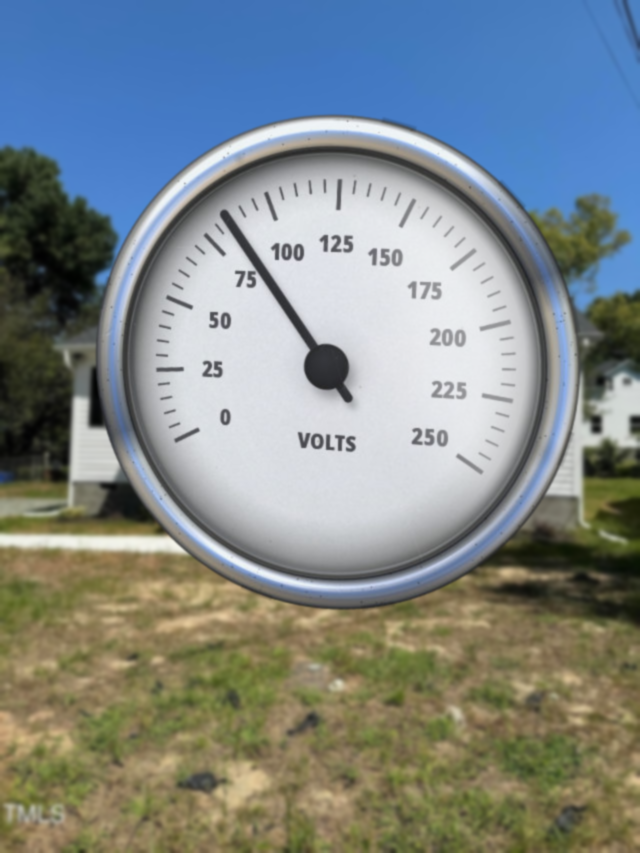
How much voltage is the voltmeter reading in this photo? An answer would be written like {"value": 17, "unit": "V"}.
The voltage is {"value": 85, "unit": "V"}
